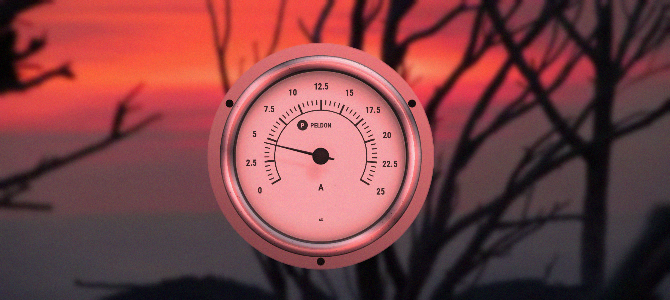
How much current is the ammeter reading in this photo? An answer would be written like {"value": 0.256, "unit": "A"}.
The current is {"value": 4.5, "unit": "A"}
